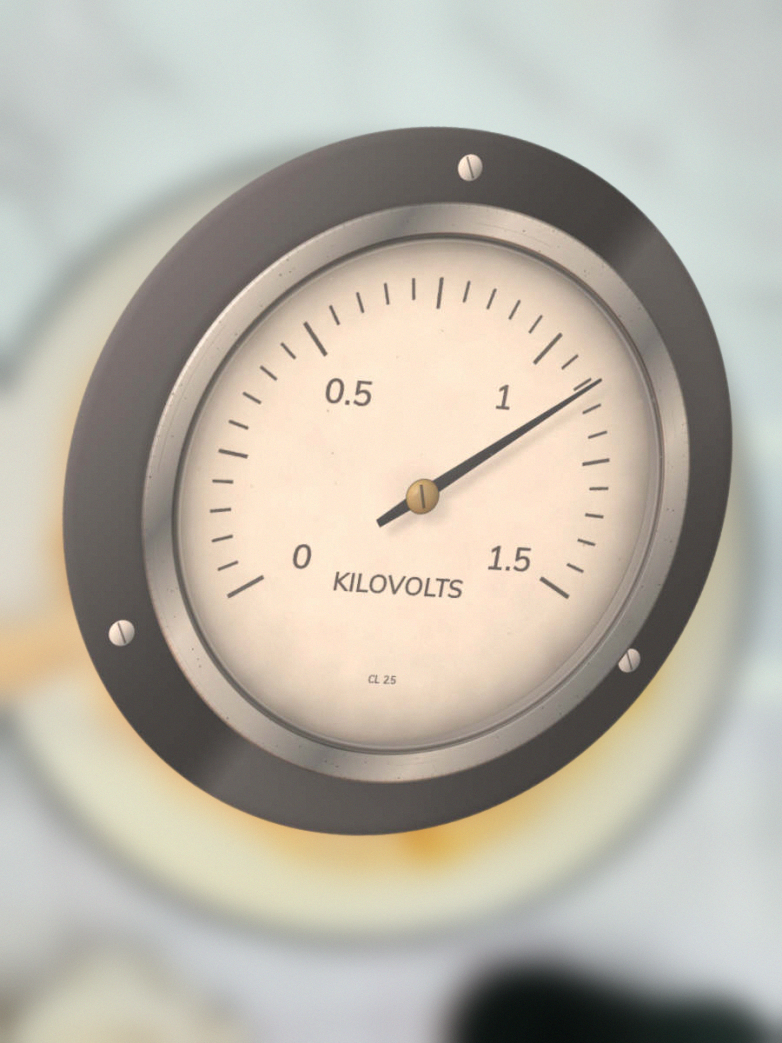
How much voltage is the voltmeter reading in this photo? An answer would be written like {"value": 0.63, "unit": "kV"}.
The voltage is {"value": 1.1, "unit": "kV"}
